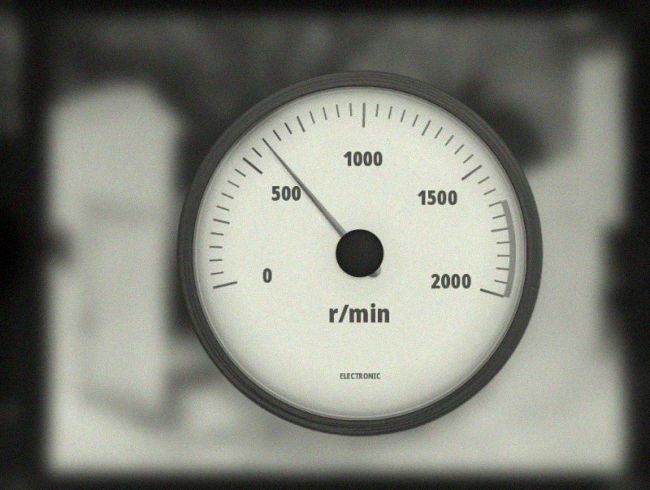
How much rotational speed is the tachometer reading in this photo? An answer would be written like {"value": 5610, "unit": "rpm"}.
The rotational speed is {"value": 600, "unit": "rpm"}
